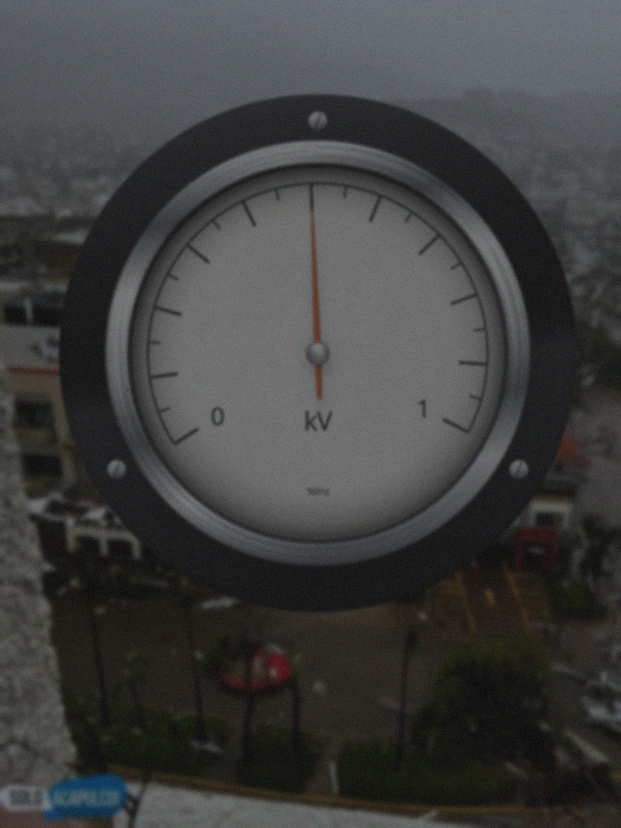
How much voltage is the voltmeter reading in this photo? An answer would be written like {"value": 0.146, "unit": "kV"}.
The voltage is {"value": 0.5, "unit": "kV"}
